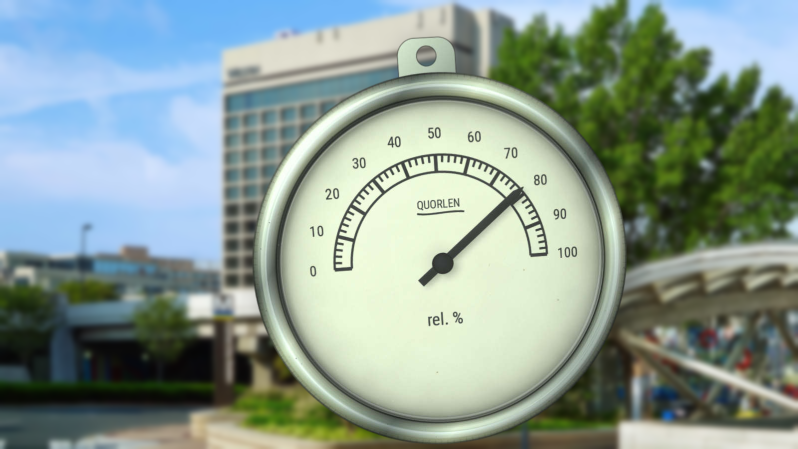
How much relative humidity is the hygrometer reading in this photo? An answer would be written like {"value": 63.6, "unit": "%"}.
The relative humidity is {"value": 78, "unit": "%"}
